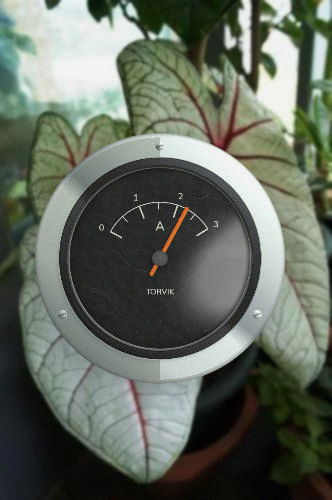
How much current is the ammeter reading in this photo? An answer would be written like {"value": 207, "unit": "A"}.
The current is {"value": 2.25, "unit": "A"}
